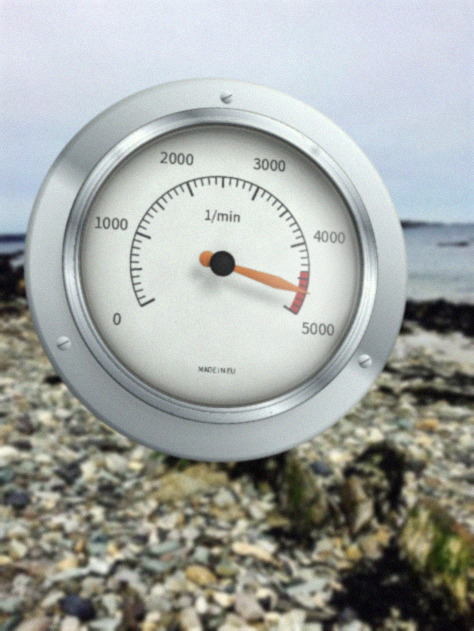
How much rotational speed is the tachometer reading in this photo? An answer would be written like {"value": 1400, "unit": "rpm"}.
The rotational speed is {"value": 4700, "unit": "rpm"}
